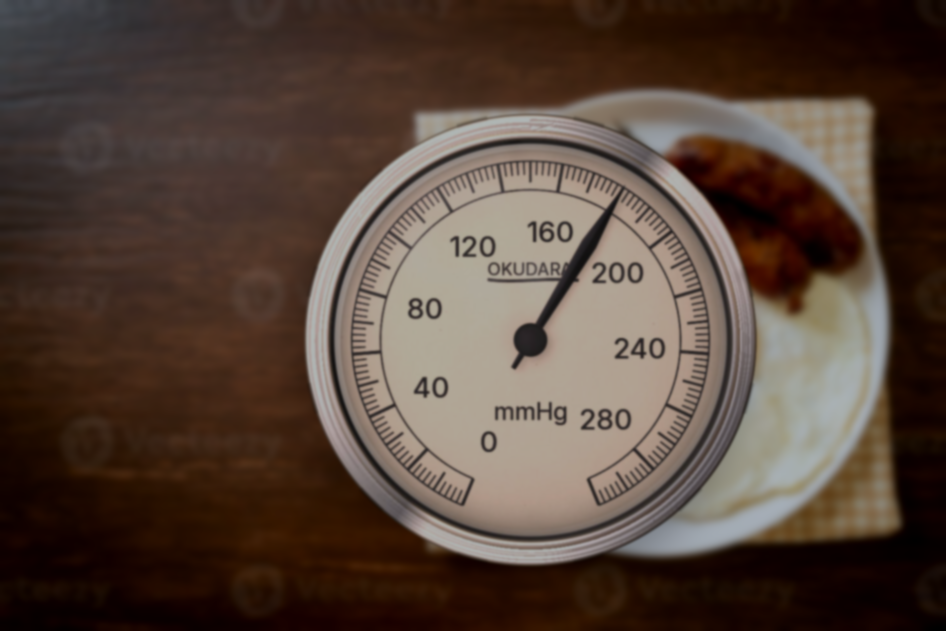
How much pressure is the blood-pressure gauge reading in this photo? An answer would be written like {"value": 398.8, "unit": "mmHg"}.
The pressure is {"value": 180, "unit": "mmHg"}
